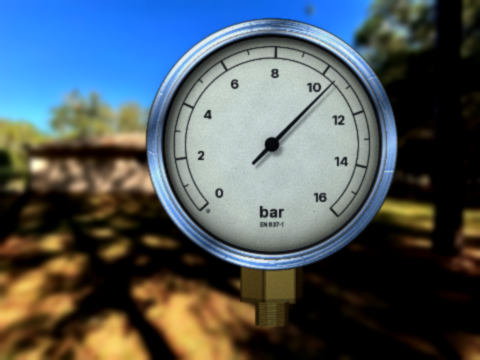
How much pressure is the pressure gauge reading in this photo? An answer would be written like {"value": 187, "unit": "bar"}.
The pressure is {"value": 10.5, "unit": "bar"}
